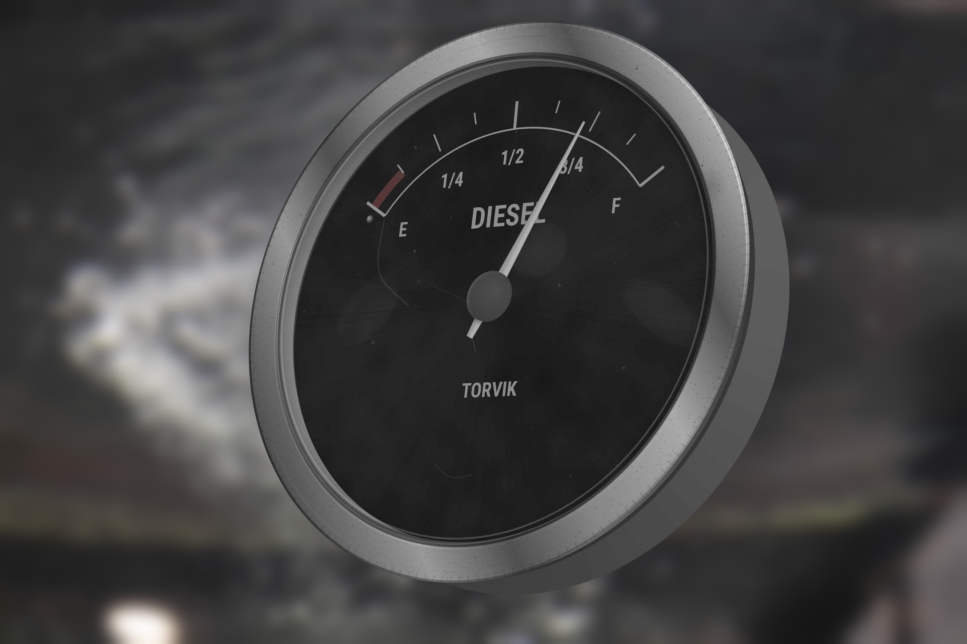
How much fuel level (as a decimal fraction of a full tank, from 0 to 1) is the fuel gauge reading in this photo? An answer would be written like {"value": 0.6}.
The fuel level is {"value": 0.75}
